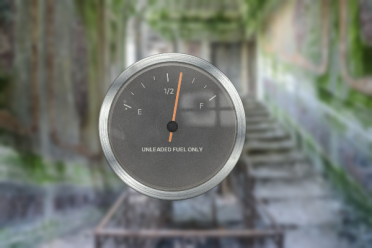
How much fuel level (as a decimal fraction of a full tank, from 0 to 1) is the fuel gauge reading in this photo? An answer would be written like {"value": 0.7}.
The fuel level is {"value": 0.625}
